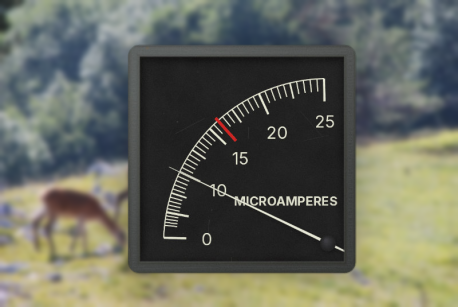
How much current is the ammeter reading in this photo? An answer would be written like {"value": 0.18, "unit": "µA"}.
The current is {"value": 10, "unit": "µA"}
